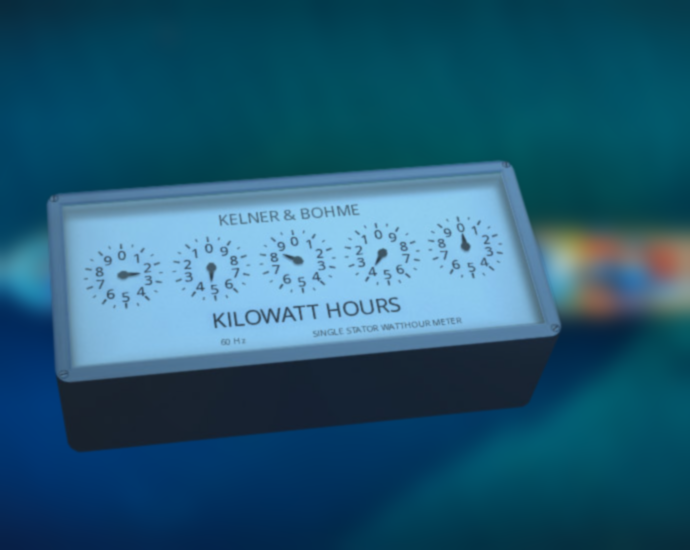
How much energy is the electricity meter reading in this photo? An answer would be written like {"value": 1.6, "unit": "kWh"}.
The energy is {"value": 24840, "unit": "kWh"}
